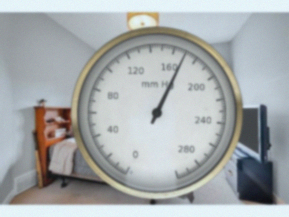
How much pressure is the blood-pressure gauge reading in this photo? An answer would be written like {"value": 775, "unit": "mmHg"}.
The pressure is {"value": 170, "unit": "mmHg"}
